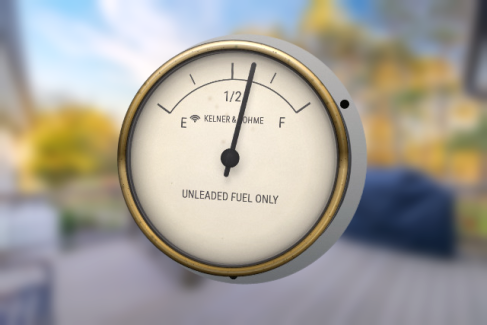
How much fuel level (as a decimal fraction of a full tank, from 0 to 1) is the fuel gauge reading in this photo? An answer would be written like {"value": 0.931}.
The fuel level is {"value": 0.625}
